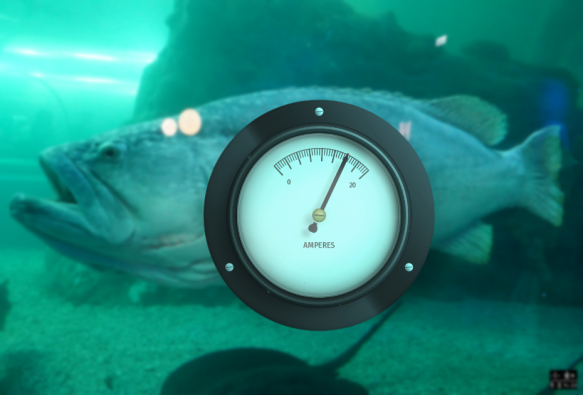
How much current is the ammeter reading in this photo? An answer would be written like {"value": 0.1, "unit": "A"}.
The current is {"value": 15, "unit": "A"}
